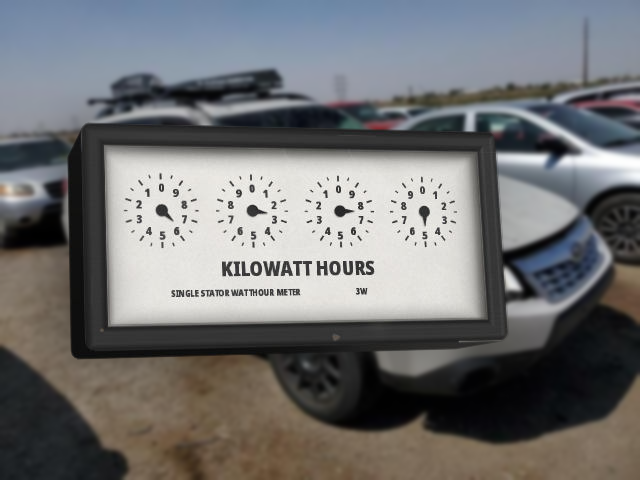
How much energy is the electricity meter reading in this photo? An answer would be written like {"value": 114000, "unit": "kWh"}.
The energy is {"value": 6275, "unit": "kWh"}
